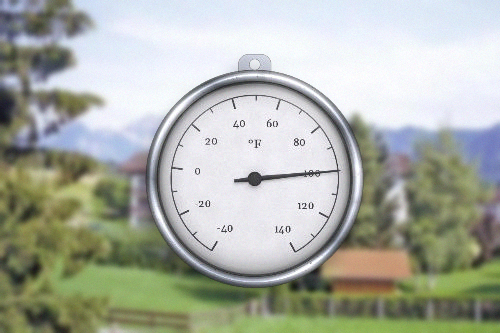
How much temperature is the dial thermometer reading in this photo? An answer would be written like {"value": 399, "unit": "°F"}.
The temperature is {"value": 100, "unit": "°F"}
